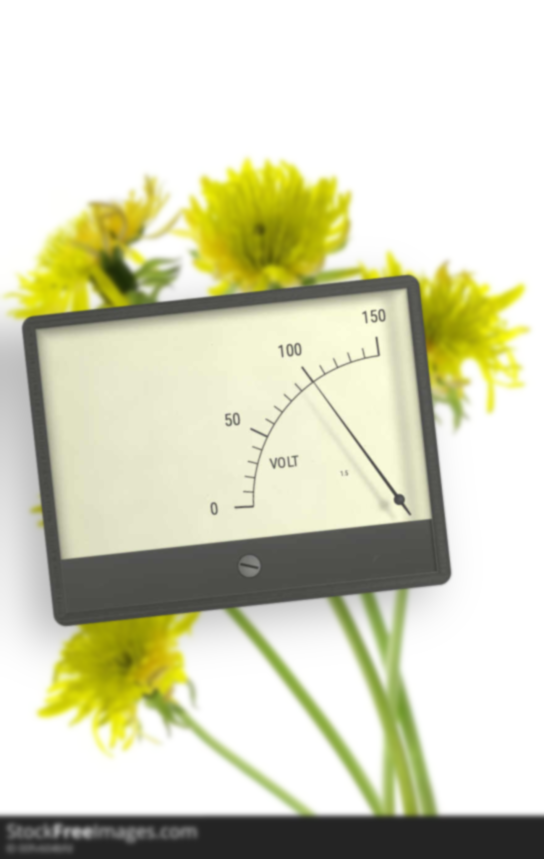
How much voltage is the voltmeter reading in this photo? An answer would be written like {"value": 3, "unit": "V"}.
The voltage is {"value": 100, "unit": "V"}
